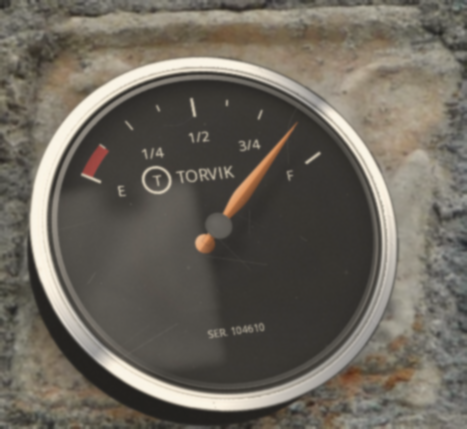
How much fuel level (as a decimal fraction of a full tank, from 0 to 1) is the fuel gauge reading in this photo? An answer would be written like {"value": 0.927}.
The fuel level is {"value": 0.875}
